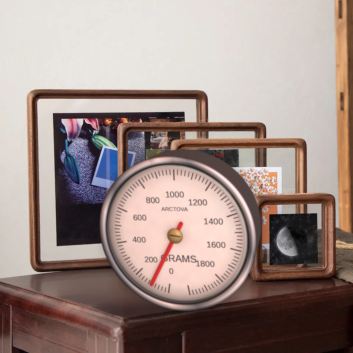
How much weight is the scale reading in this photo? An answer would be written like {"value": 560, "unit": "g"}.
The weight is {"value": 100, "unit": "g"}
